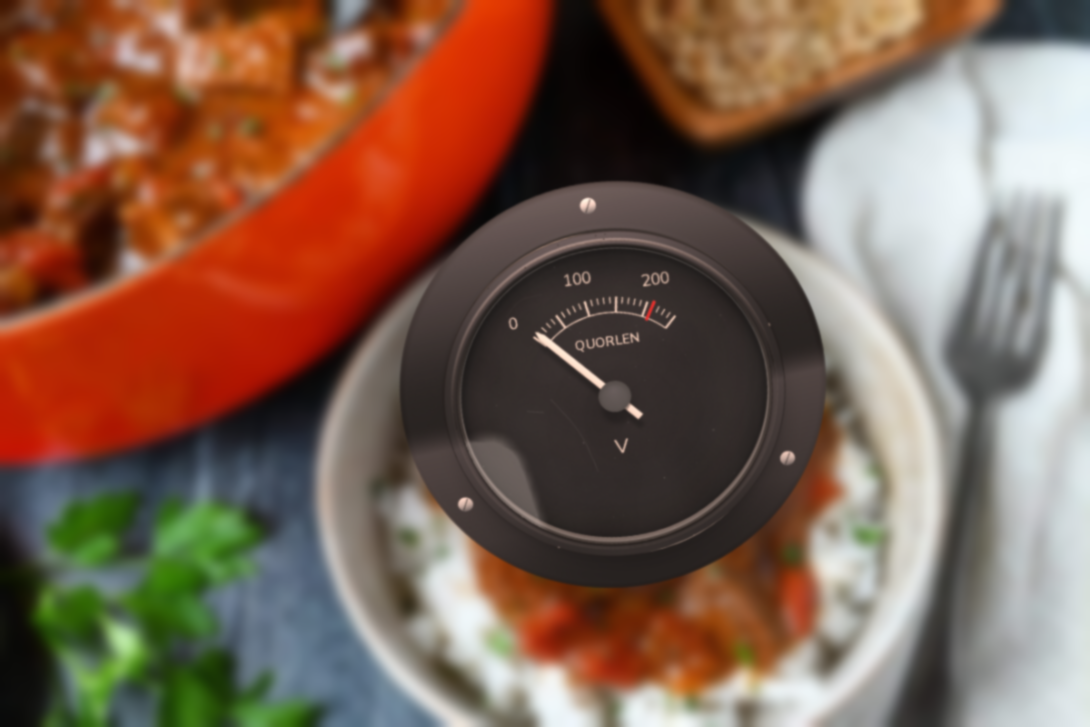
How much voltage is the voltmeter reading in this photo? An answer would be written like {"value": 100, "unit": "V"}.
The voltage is {"value": 10, "unit": "V"}
